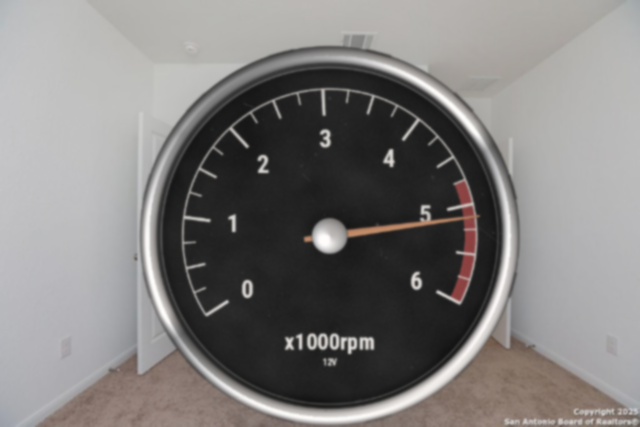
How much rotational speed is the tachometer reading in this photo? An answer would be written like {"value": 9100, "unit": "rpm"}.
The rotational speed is {"value": 5125, "unit": "rpm"}
